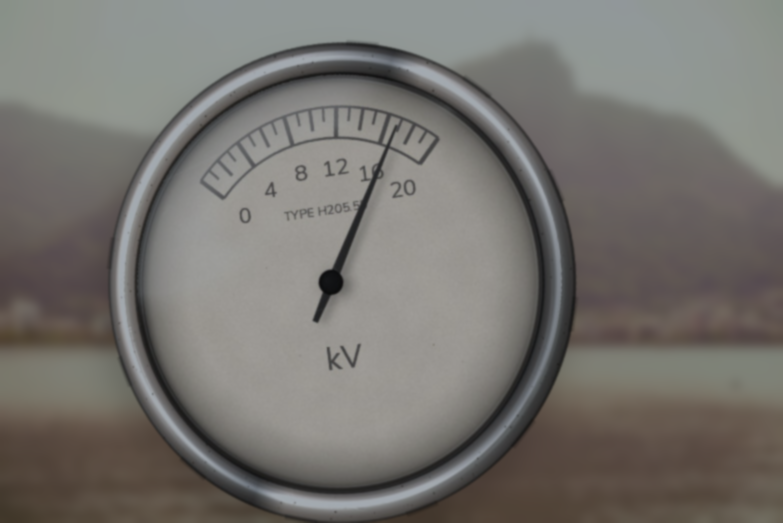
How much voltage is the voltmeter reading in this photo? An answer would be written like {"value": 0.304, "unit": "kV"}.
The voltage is {"value": 17, "unit": "kV"}
